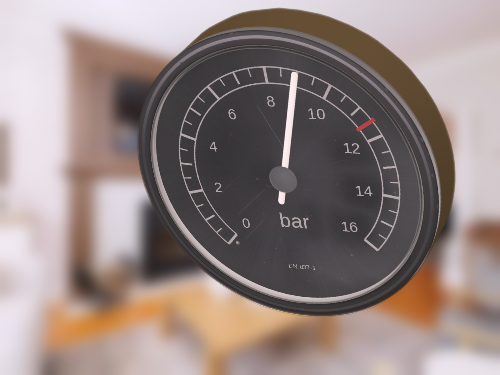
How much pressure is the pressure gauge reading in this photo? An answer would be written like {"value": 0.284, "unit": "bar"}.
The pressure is {"value": 9, "unit": "bar"}
